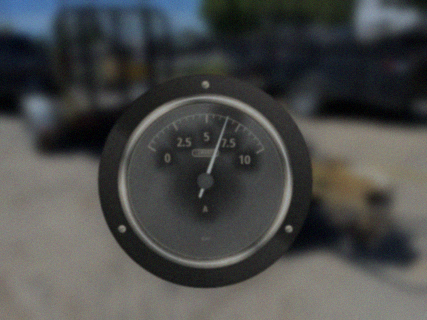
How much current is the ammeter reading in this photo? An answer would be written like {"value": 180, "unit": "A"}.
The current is {"value": 6.5, "unit": "A"}
